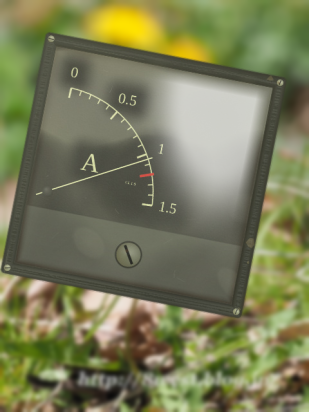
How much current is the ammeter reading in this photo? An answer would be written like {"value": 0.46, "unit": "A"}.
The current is {"value": 1.05, "unit": "A"}
